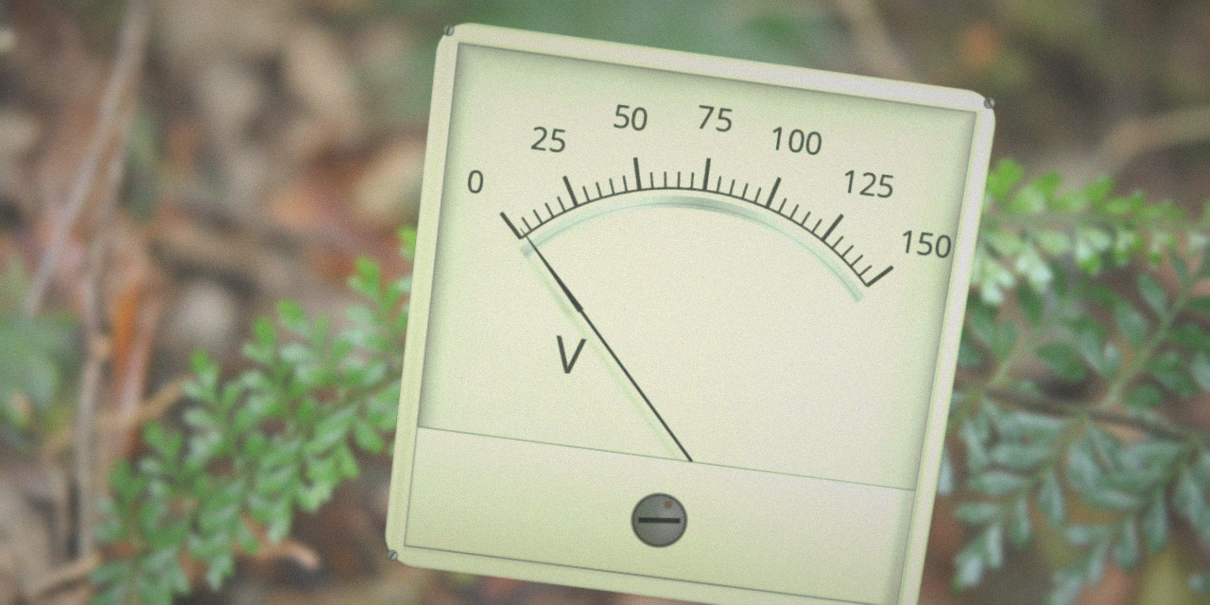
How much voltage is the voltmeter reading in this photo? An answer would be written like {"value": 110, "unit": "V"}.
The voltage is {"value": 2.5, "unit": "V"}
